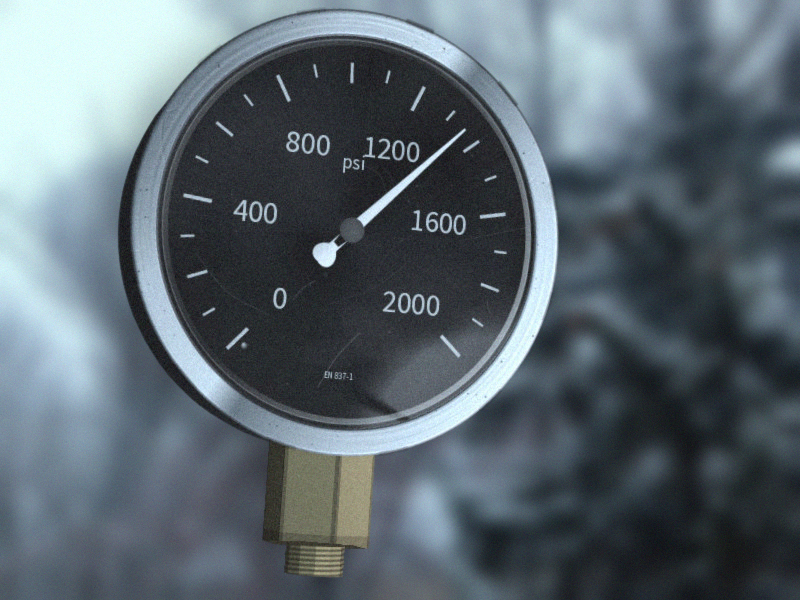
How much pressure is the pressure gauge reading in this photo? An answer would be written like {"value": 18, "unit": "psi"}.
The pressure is {"value": 1350, "unit": "psi"}
